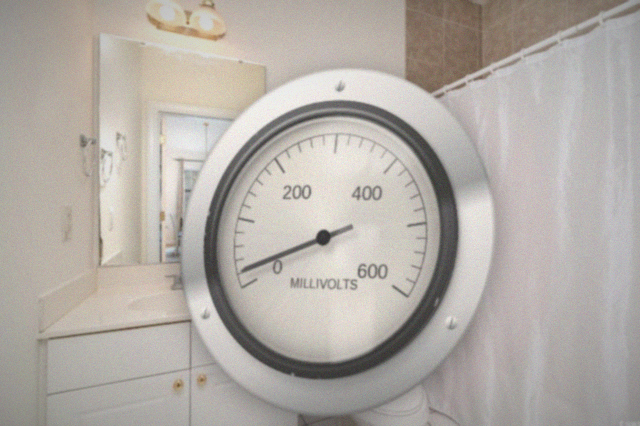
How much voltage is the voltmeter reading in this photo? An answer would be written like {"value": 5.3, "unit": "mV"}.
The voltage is {"value": 20, "unit": "mV"}
